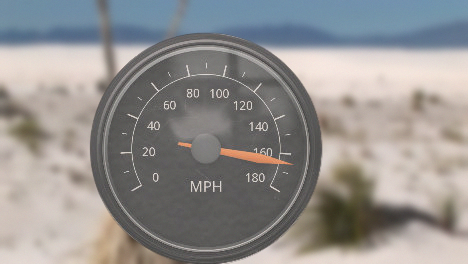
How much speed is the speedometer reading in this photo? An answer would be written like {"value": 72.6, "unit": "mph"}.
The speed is {"value": 165, "unit": "mph"}
